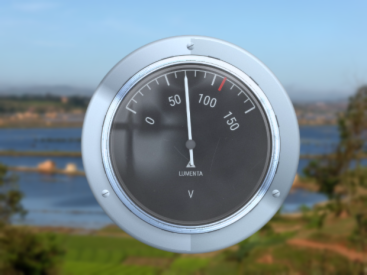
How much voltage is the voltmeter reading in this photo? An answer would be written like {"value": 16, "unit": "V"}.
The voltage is {"value": 70, "unit": "V"}
